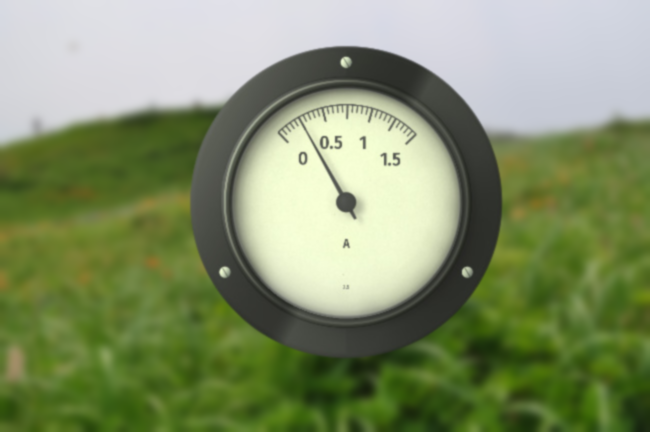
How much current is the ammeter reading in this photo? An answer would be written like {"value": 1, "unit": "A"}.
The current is {"value": 0.25, "unit": "A"}
